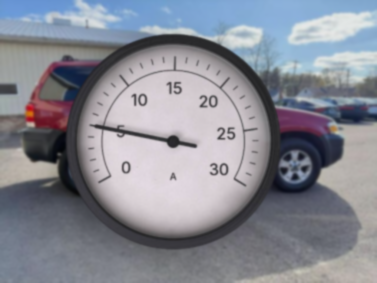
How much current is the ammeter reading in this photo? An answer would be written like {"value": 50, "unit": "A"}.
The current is {"value": 5, "unit": "A"}
